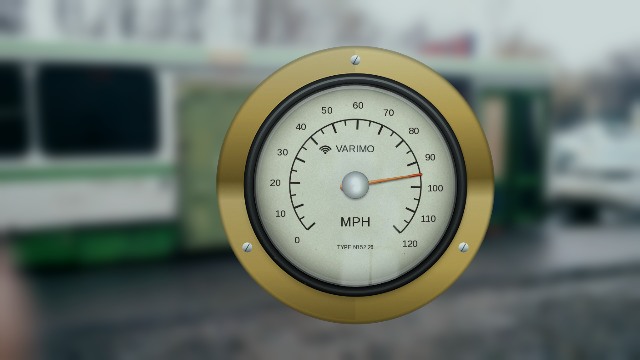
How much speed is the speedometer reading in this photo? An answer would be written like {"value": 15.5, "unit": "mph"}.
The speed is {"value": 95, "unit": "mph"}
